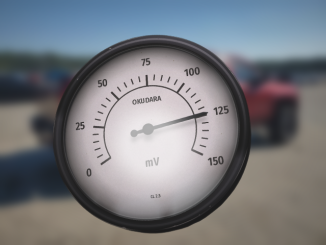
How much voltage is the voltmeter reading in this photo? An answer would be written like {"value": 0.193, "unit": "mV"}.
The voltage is {"value": 125, "unit": "mV"}
